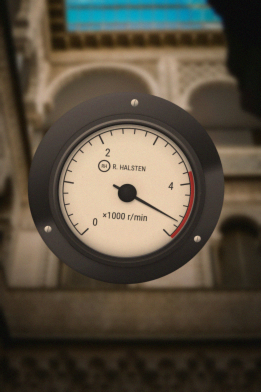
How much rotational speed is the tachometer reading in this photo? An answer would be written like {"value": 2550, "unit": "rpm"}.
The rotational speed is {"value": 4700, "unit": "rpm"}
